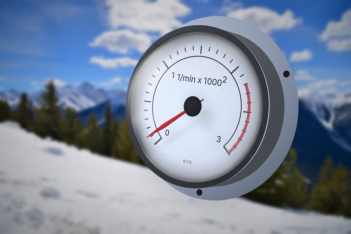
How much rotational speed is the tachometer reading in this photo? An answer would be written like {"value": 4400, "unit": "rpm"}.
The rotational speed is {"value": 100, "unit": "rpm"}
